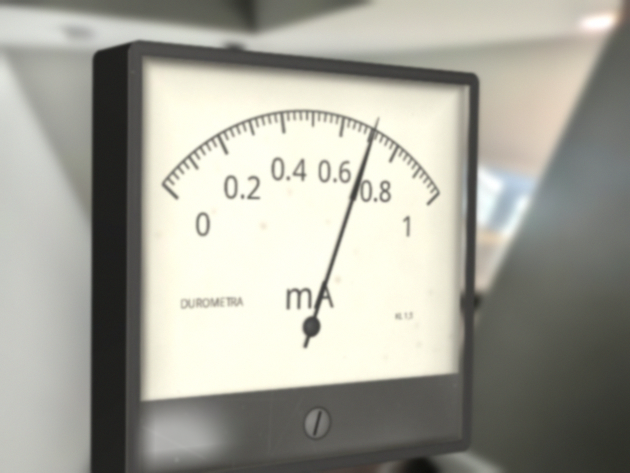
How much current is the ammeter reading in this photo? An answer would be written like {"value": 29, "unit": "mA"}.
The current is {"value": 0.7, "unit": "mA"}
